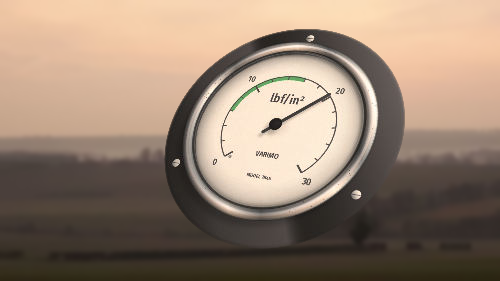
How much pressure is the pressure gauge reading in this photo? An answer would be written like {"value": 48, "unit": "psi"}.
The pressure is {"value": 20, "unit": "psi"}
